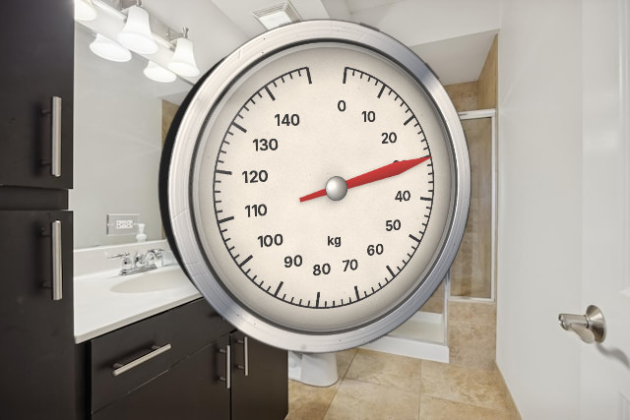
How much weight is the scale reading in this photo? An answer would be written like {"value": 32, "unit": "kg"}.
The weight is {"value": 30, "unit": "kg"}
